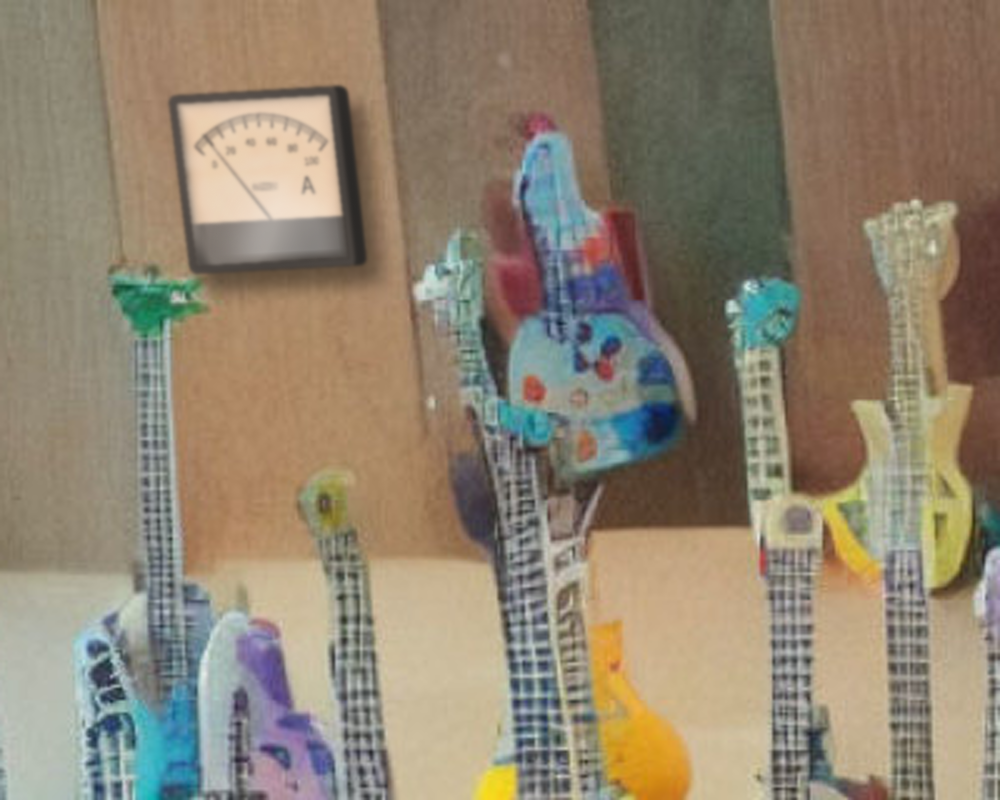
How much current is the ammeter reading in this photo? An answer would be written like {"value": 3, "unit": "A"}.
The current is {"value": 10, "unit": "A"}
